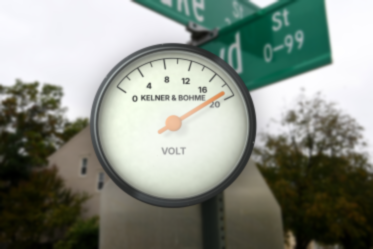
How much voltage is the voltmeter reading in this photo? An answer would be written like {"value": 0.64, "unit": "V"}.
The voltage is {"value": 19, "unit": "V"}
